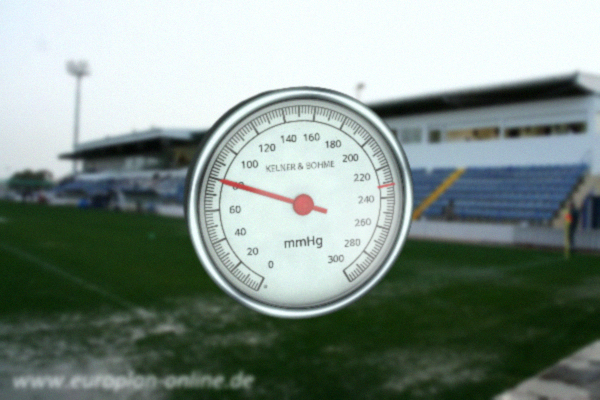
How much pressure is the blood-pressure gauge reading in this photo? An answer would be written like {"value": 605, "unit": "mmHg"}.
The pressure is {"value": 80, "unit": "mmHg"}
